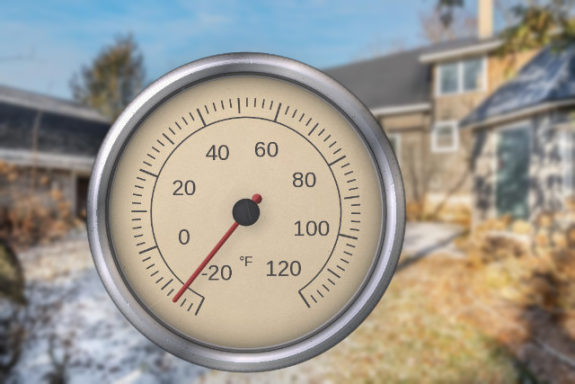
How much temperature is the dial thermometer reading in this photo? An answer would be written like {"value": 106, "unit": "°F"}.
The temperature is {"value": -14, "unit": "°F"}
